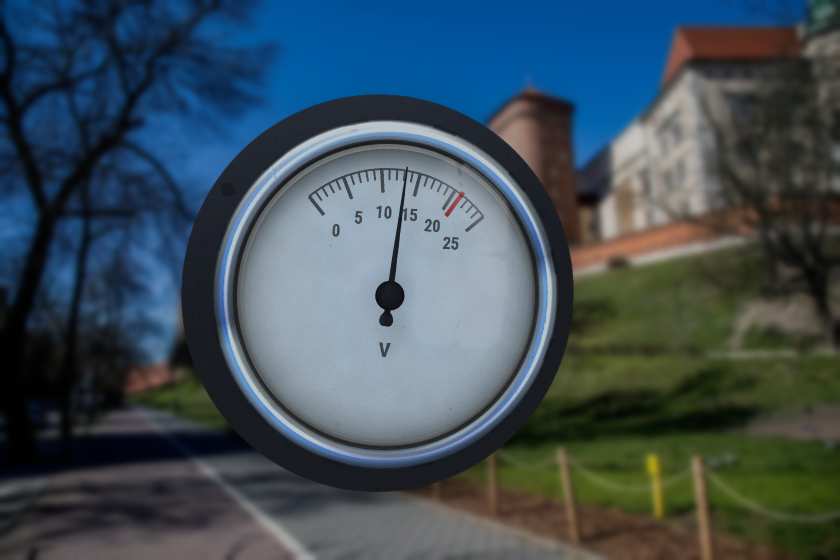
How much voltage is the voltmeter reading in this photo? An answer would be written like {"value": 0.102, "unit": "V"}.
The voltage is {"value": 13, "unit": "V"}
